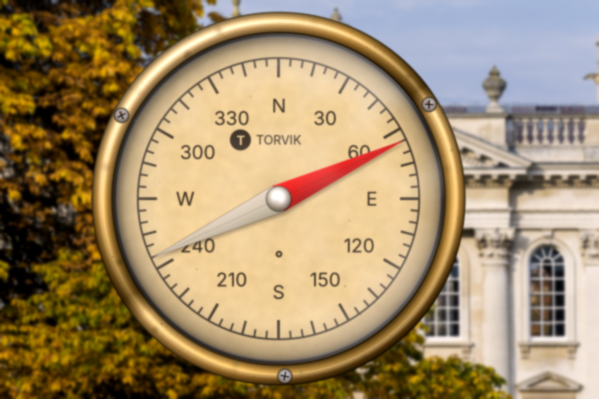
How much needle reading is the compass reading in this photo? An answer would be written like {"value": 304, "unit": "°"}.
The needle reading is {"value": 65, "unit": "°"}
